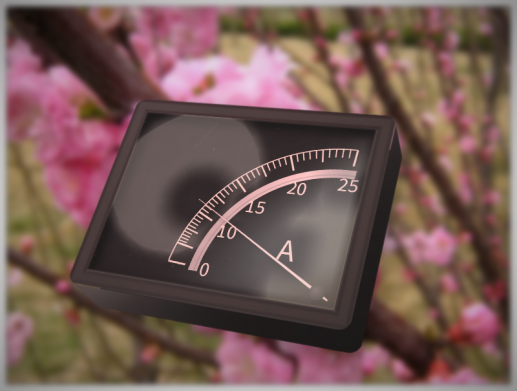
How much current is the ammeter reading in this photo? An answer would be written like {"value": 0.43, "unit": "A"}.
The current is {"value": 11, "unit": "A"}
